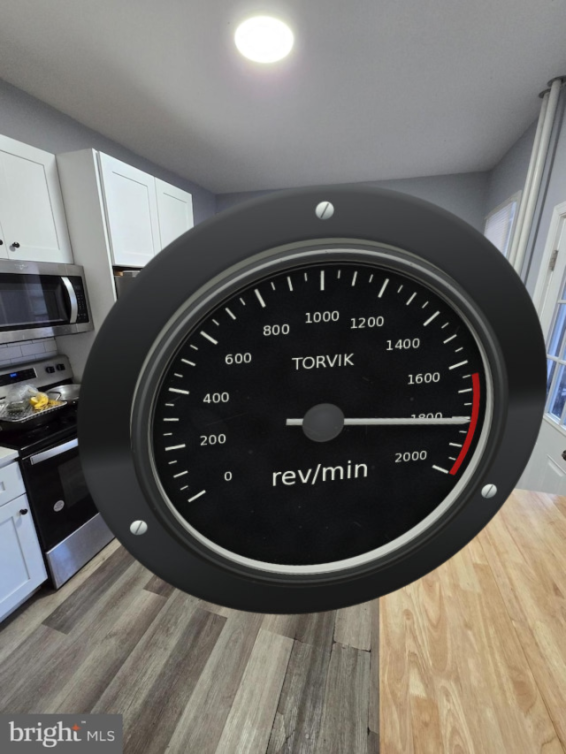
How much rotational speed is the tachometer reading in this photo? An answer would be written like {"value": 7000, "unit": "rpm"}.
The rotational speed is {"value": 1800, "unit": "rpm"}
